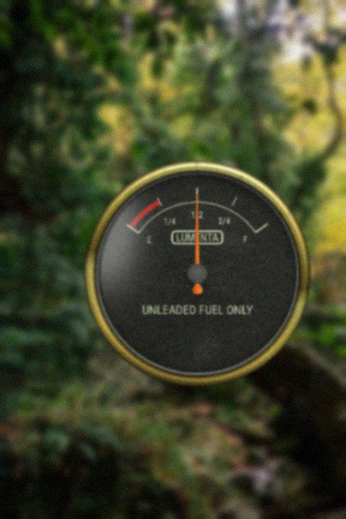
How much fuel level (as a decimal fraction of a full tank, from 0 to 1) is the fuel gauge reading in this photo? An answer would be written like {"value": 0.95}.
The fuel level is {"value": 0.5}
